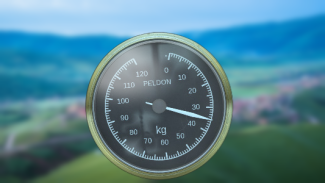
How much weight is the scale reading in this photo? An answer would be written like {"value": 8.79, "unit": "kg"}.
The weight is {"value": 35, "unit": "kg"}
